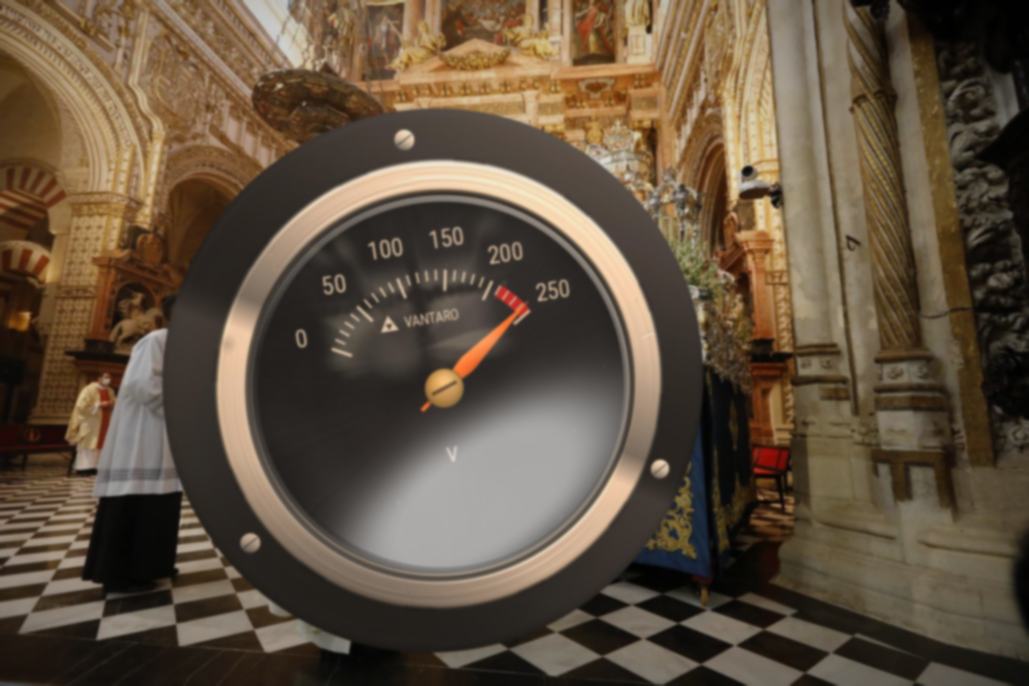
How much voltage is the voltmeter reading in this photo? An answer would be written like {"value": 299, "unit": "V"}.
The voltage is {"value": 240, "unit": "V"}
